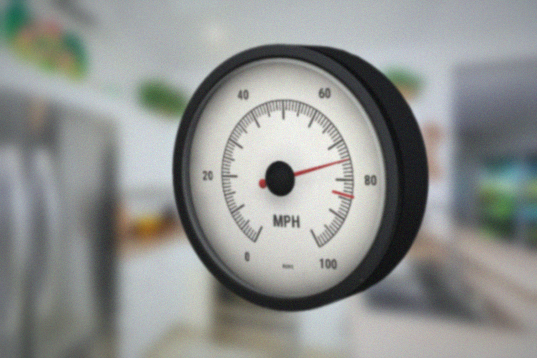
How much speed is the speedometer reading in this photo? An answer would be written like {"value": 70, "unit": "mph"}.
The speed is {"value": 75, "unit": "mph"}
